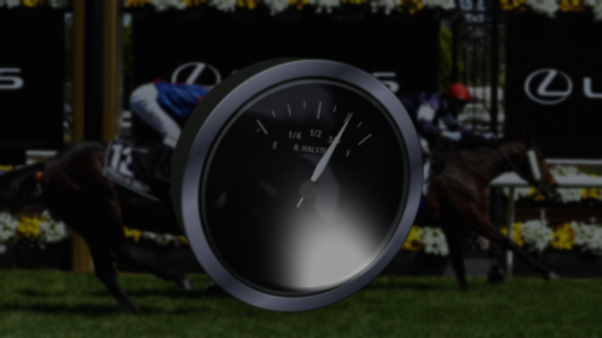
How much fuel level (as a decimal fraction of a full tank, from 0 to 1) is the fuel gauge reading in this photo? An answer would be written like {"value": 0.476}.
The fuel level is {"value": 0.75}
